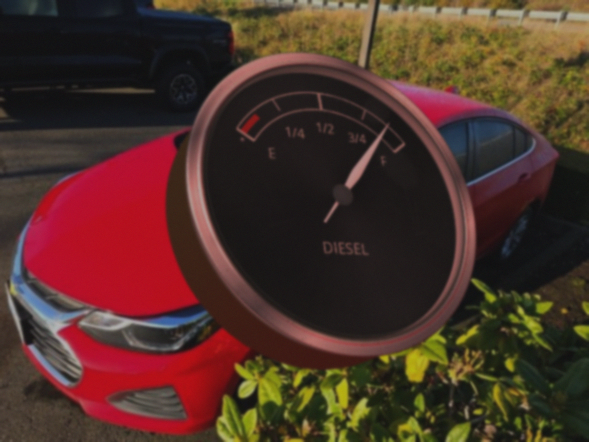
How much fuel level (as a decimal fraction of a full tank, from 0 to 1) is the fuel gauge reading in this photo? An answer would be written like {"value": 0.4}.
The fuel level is {"value": 0.875}
